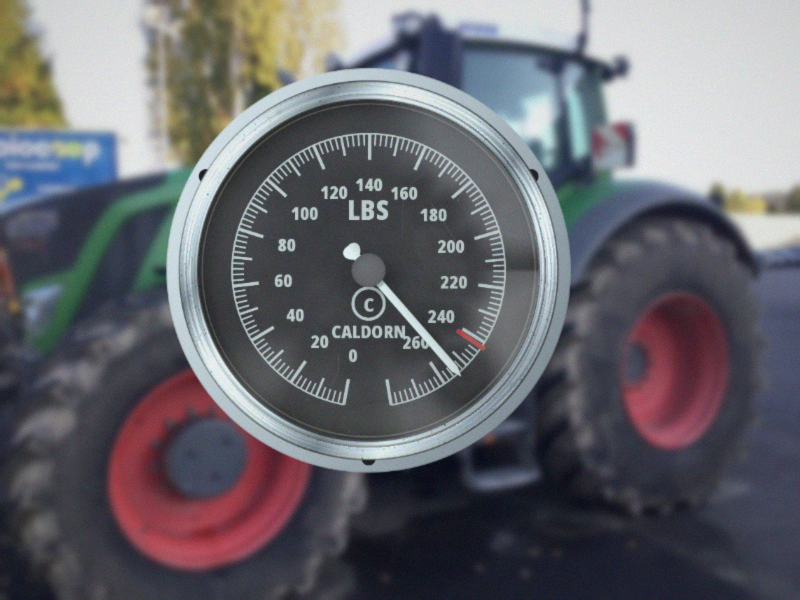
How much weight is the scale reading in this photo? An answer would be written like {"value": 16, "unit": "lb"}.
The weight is {"value": 254, "unit": "lb"}
